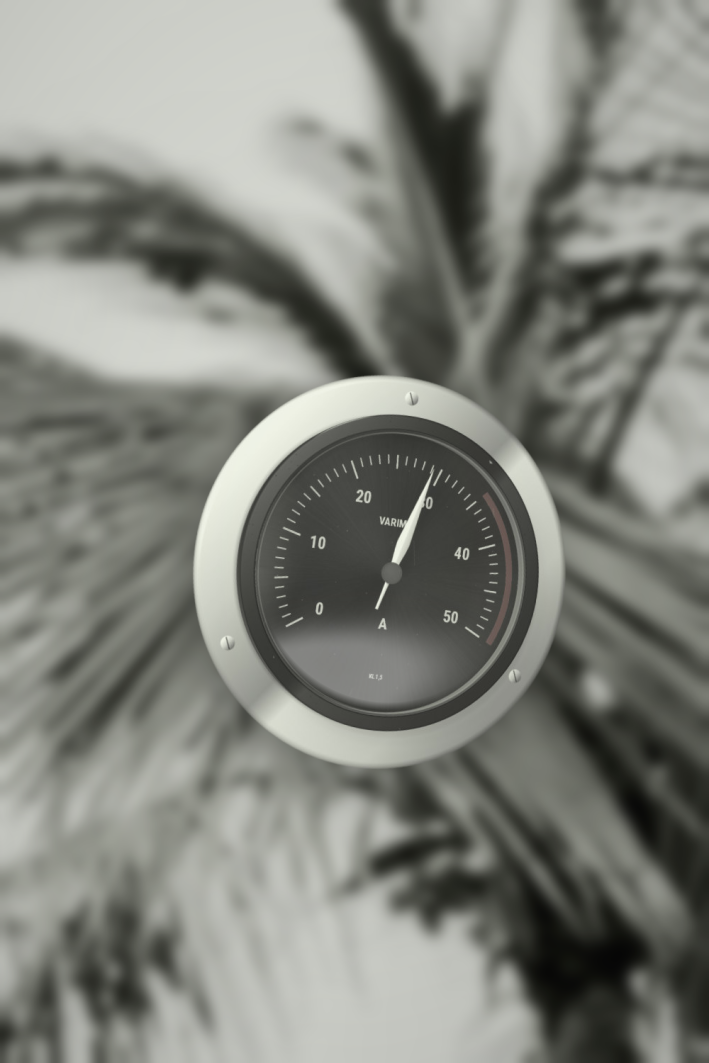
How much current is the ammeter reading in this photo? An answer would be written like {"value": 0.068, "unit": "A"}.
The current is {"value": 29, "unit": "A"}
